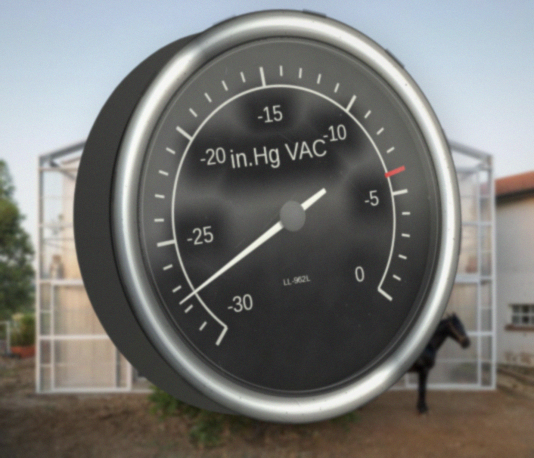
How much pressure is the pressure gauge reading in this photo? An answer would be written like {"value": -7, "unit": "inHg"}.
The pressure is {"value": -27.5, "unit": "inHg"}
